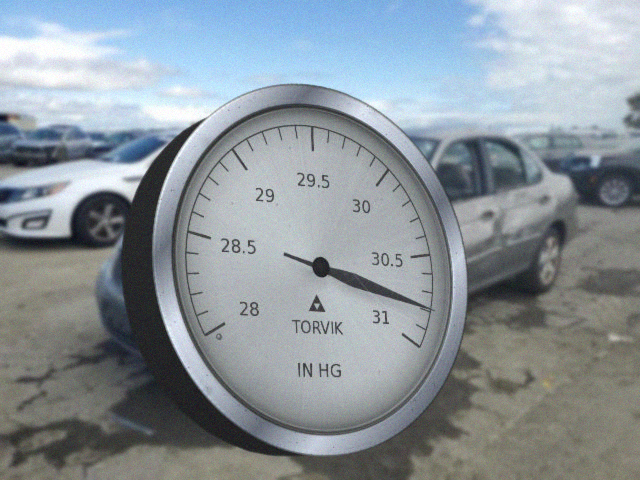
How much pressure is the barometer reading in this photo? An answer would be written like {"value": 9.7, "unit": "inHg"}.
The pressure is {"value": 30.8, "unit": "inHg"}
